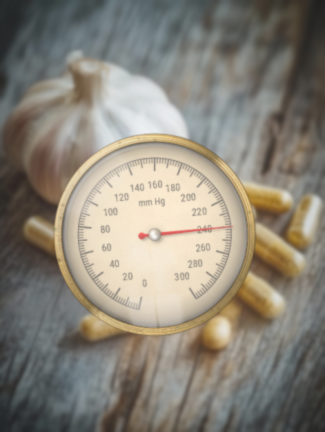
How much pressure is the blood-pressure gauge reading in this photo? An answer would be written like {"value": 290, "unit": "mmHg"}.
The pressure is {"value": 240, "unit": "mmHg"}
